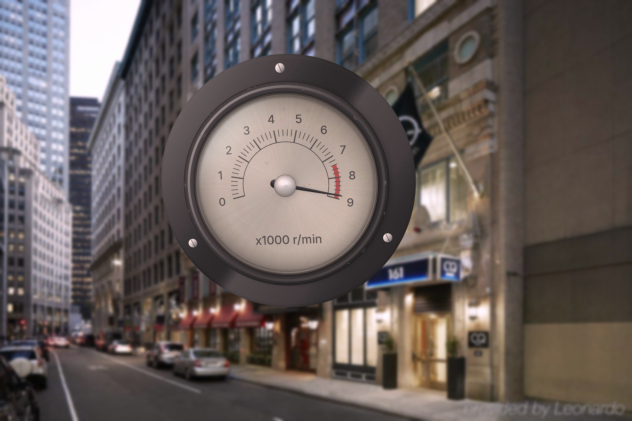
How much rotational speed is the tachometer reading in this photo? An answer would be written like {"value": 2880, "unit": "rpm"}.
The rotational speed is {"value": 8800, "unit": "rpm"}
